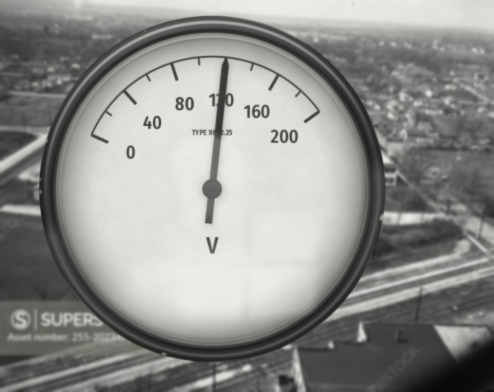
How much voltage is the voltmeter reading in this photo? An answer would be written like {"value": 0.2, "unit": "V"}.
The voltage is {"value": 120, "unit": "V"}
